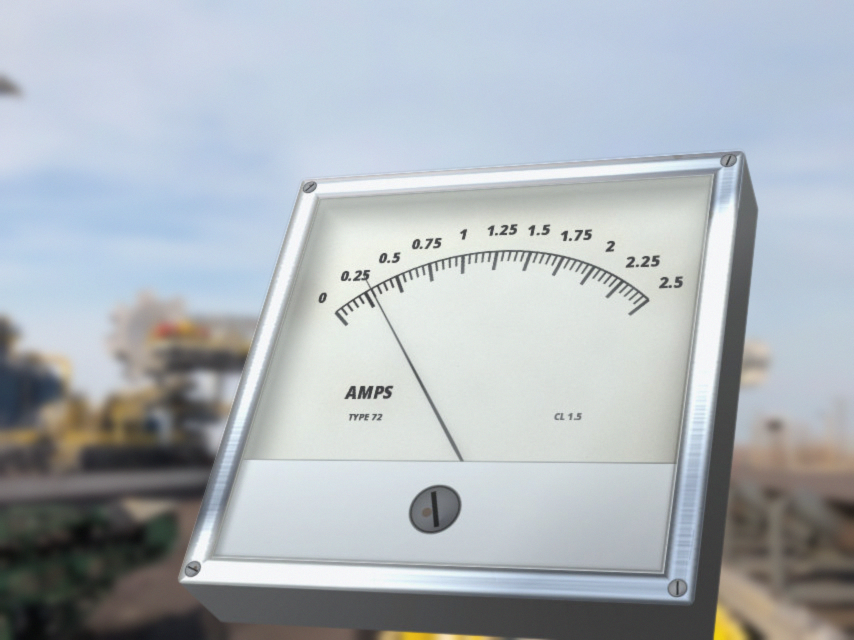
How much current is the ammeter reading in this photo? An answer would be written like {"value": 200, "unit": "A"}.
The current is {"value": 0.3, "unit": "A"}
